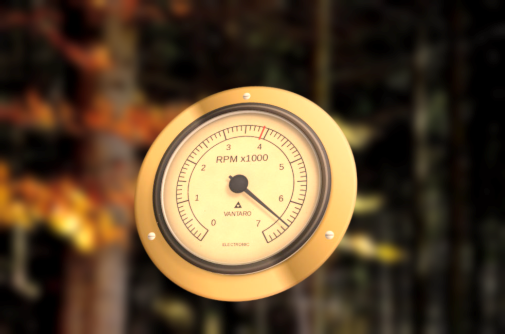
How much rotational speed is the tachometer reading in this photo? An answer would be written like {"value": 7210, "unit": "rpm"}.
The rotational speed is {"value": 6500, "unit": "rpm"}
